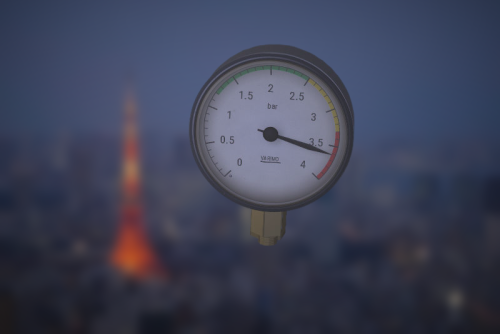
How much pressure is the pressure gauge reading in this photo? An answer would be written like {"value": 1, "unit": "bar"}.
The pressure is {"value": 3.6, "unit": "bar"}
